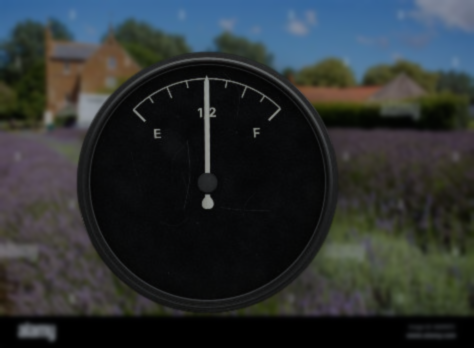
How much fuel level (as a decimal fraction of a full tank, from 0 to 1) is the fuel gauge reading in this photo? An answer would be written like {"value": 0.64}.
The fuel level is {"value": 0.5}
